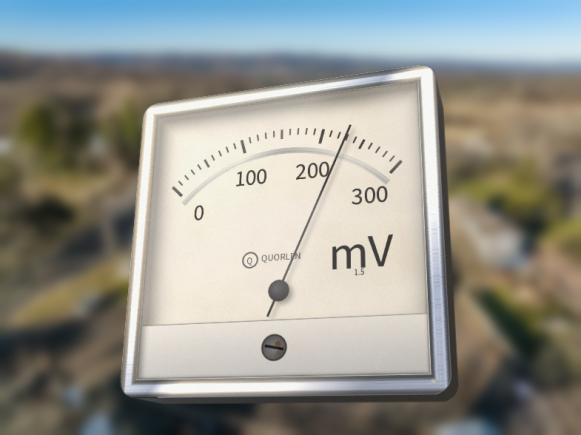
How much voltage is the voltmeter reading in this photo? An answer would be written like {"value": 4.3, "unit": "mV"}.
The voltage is {"value": 230, "unit": "mV"}
